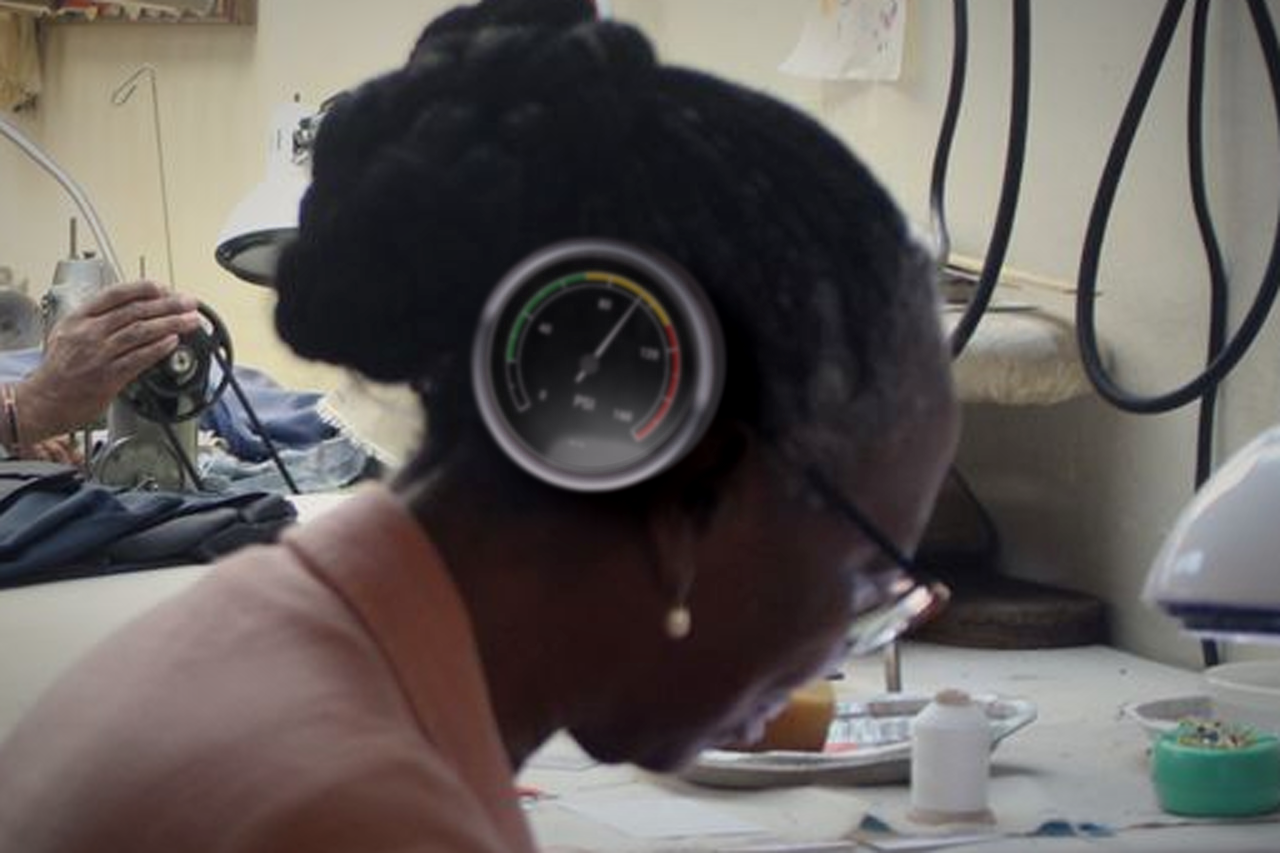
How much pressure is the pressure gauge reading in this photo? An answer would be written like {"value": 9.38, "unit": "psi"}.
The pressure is {"value": 95, "unit": "psi"}
